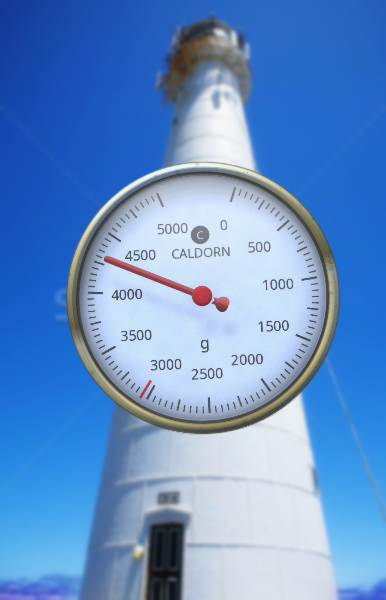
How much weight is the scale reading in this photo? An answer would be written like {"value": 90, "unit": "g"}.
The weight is {"value": 4300, "unit": "g"}
